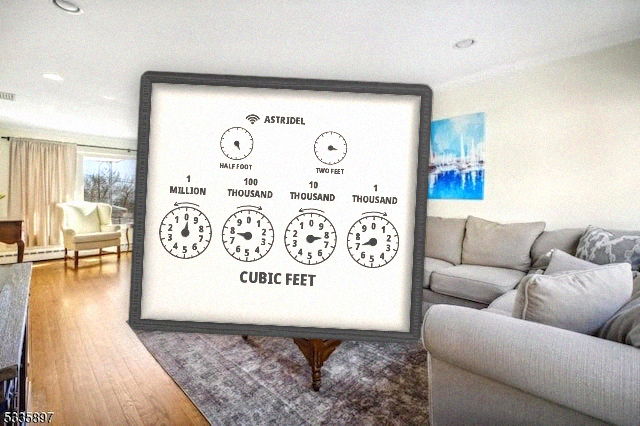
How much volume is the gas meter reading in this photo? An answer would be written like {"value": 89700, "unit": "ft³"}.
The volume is {"value": 977700, "unit": "ft³"}
